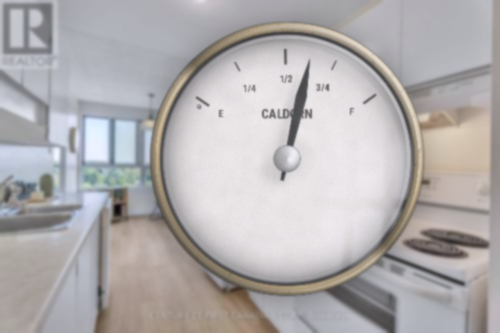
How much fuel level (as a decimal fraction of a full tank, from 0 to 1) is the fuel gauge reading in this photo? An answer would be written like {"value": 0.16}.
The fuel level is {"value": 0.625}
